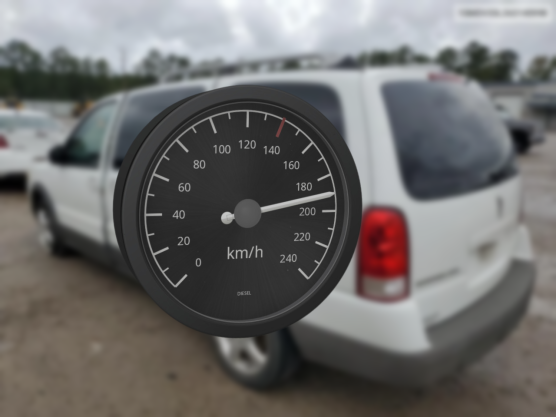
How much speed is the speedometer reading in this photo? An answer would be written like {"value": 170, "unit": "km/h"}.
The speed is {"value": 190, "unit": "km/h"}
